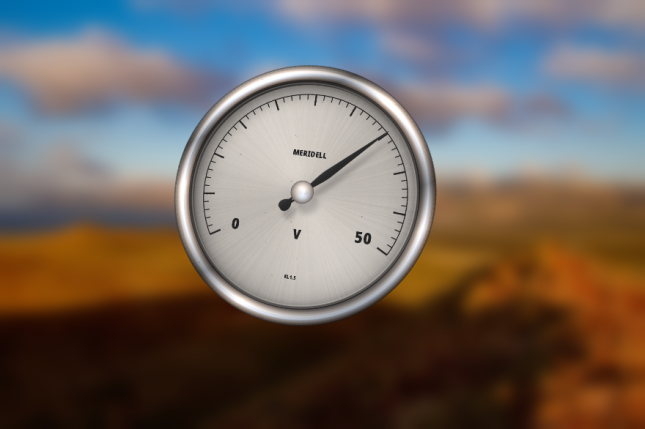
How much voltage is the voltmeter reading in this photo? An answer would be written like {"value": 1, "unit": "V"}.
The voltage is {"value": 35, "unit": "V"}
